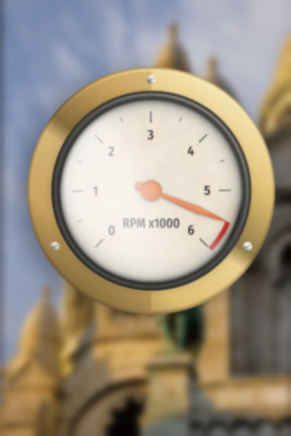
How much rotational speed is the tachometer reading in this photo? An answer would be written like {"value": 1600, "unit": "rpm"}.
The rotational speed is {"value": 5500, "unit": "rpm"}
